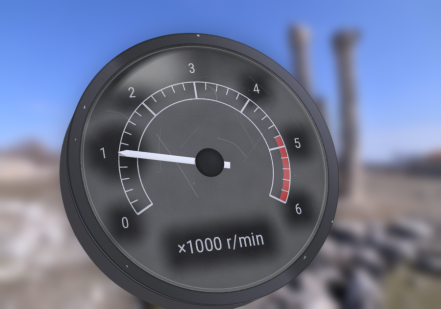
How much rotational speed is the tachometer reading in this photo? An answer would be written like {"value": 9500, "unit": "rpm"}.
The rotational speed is {"value": 1000, "unit": "rpm"}
